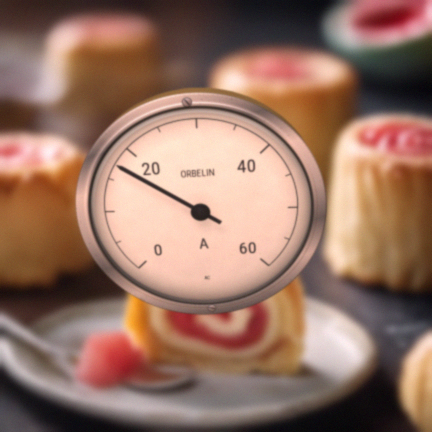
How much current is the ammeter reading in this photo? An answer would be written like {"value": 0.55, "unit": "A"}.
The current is {"value": 17.5, "unit": "A"}
